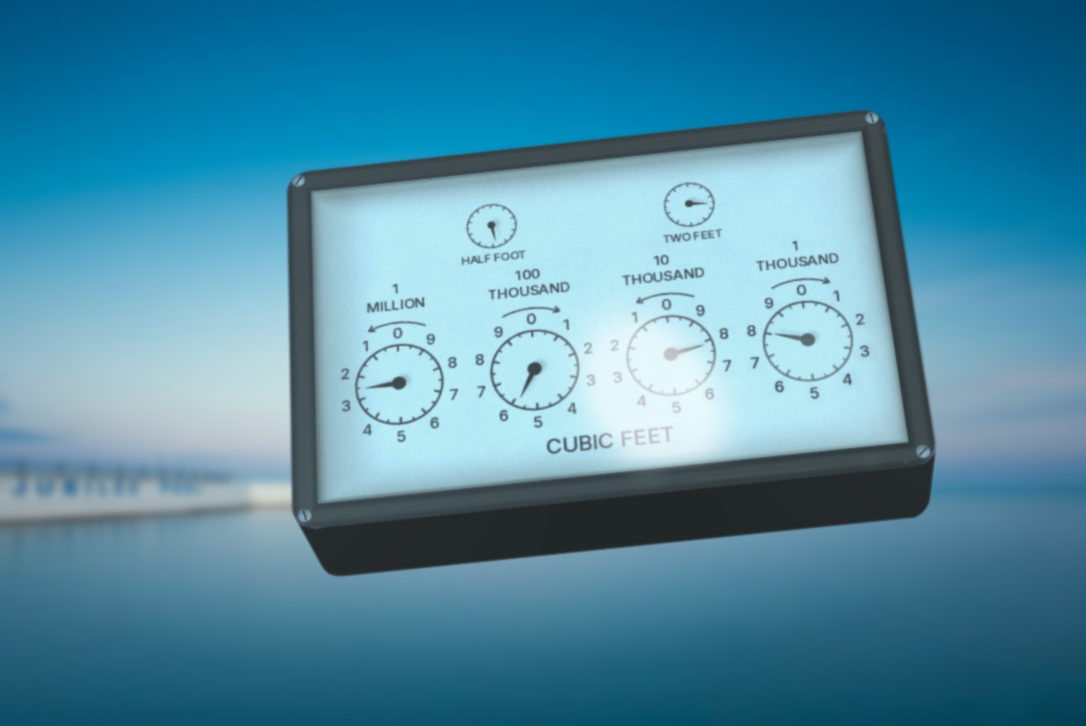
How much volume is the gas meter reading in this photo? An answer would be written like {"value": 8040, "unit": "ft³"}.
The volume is {"value": 257800, "unit": "ft³"}
